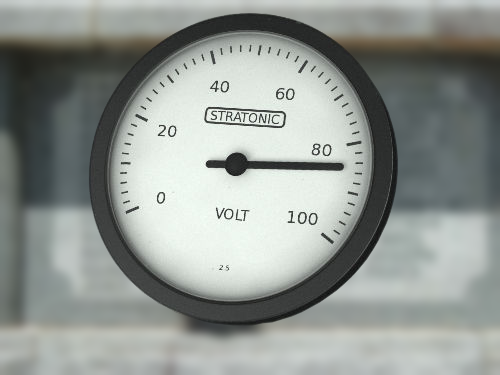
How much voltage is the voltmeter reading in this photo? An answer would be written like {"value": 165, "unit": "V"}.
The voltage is {"value": 85, "unit": "V"}
